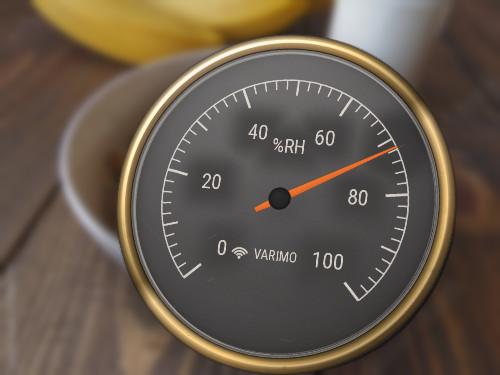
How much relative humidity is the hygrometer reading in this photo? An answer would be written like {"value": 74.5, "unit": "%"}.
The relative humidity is {"value": 72, "unit": "%"}
